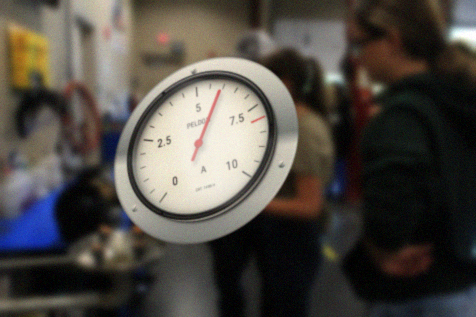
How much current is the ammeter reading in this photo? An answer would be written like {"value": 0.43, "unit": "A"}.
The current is {"value": 6, "unit": "A"}
